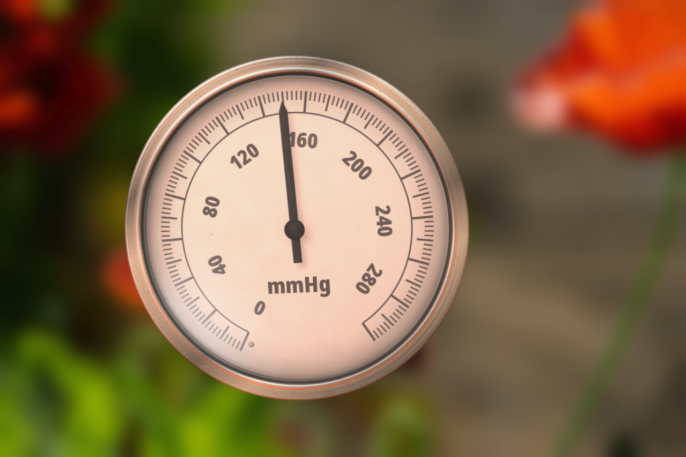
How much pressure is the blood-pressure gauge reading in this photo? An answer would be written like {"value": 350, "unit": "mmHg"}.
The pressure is {"value": 150, "unit": "mmHg"}
